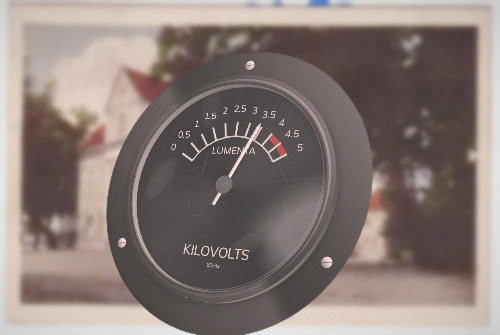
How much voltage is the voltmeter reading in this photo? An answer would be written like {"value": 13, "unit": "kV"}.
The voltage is {"value": 3.5, "unit": "kV"}
